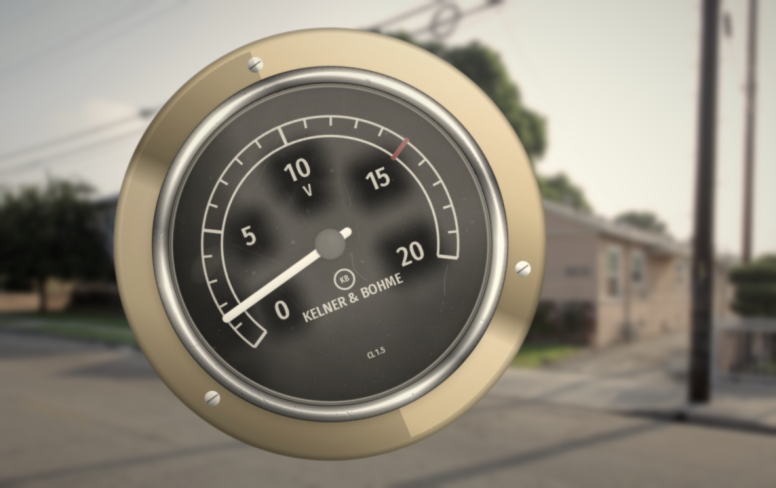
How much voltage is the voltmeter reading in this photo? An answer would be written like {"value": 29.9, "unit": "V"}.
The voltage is {"value": 1.5, "unit": "V"}
